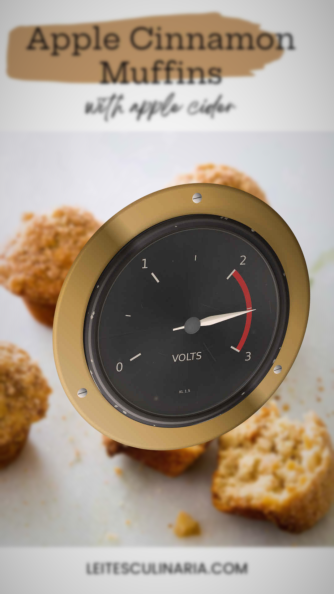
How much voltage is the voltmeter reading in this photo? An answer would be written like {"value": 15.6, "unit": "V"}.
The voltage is {"value": 2.5, "unit": "V"}
